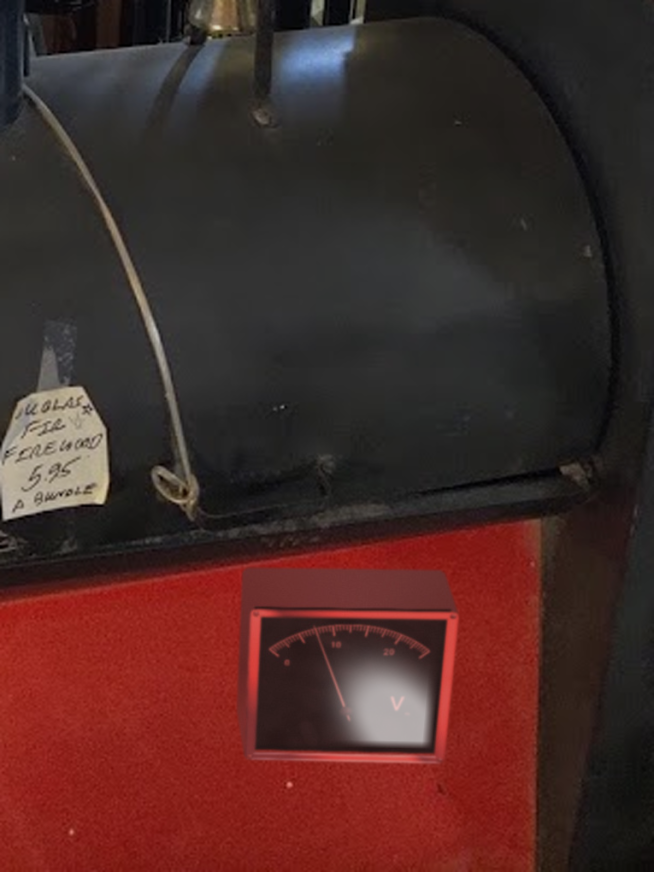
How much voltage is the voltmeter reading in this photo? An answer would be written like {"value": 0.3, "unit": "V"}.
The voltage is {"value": 7.5, "unit": "V"}
